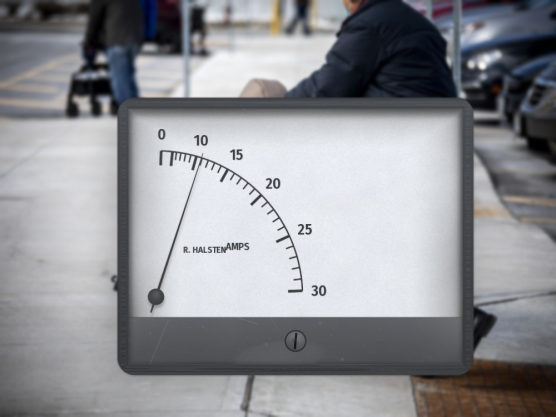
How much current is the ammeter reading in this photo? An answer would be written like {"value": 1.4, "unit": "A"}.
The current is {"value": 11, "unit": "A"}
